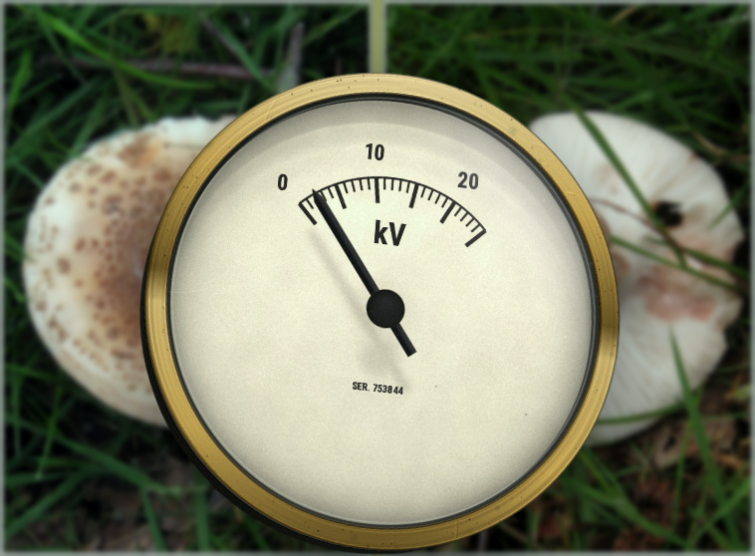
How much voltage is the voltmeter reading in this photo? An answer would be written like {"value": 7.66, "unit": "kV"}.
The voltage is {"value": 2, "unit": "kV"}
